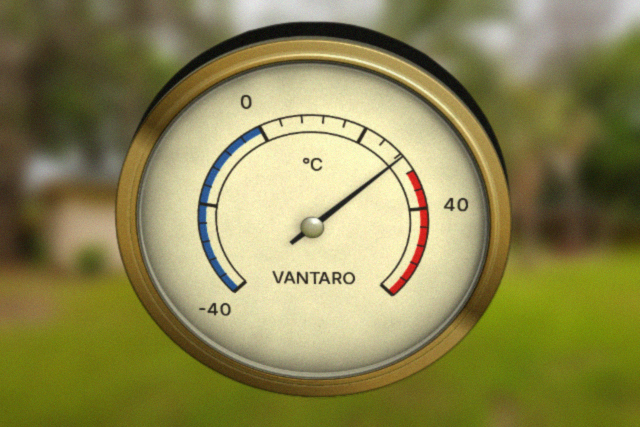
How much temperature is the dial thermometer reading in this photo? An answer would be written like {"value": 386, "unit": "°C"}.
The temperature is {"value": 28, "unit": "°C"}
